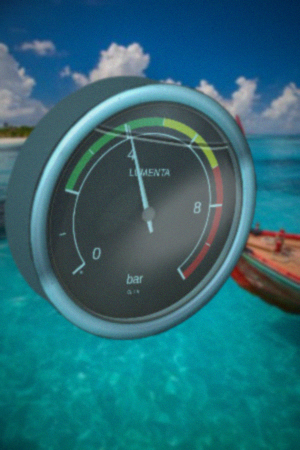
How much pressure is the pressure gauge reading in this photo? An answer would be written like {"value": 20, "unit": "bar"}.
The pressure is {"value": 4, "unit": "bar"}
